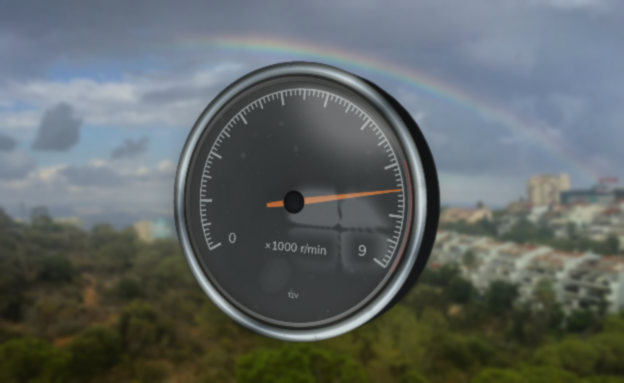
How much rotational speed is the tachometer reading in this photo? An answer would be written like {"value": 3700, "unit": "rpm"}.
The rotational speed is {"value": 7500, "unit": "rpm"}
